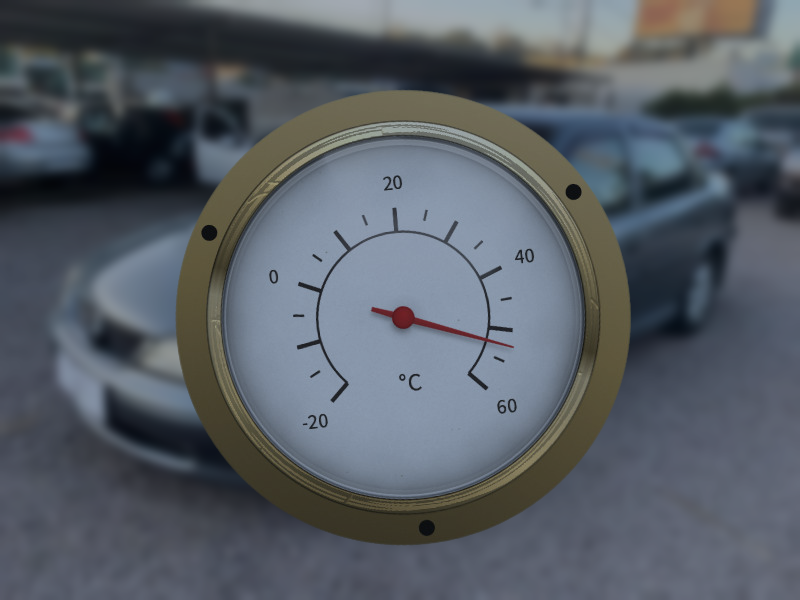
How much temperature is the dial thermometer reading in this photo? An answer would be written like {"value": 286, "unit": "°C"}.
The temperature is {"value": 52.5, "unit": "°C"}
